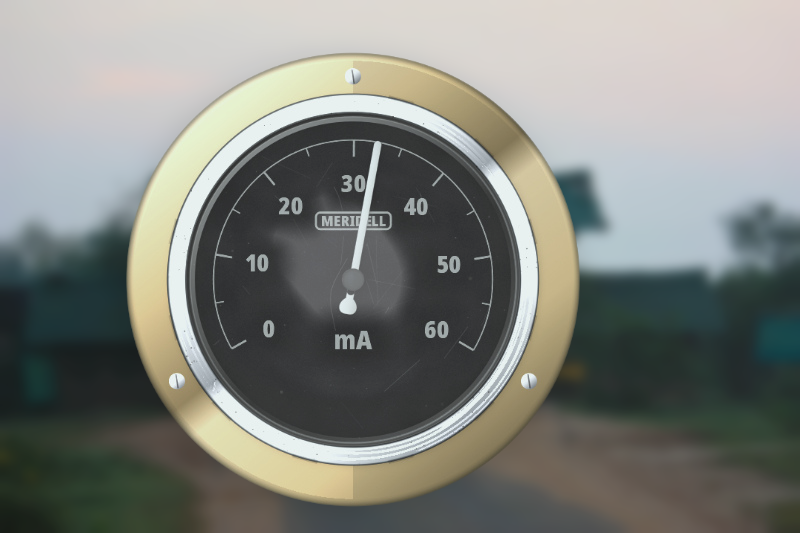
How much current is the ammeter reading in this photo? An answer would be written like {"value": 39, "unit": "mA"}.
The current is {"value": 32.5, "unit": "mA"}
